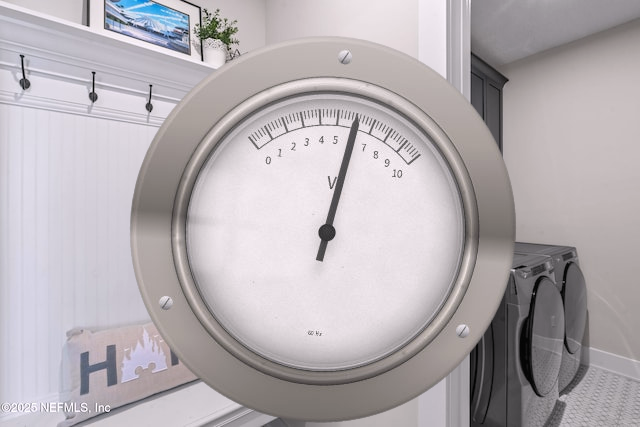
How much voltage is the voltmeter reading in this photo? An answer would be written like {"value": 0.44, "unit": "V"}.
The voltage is {"value": 6, "unit": "V"}
